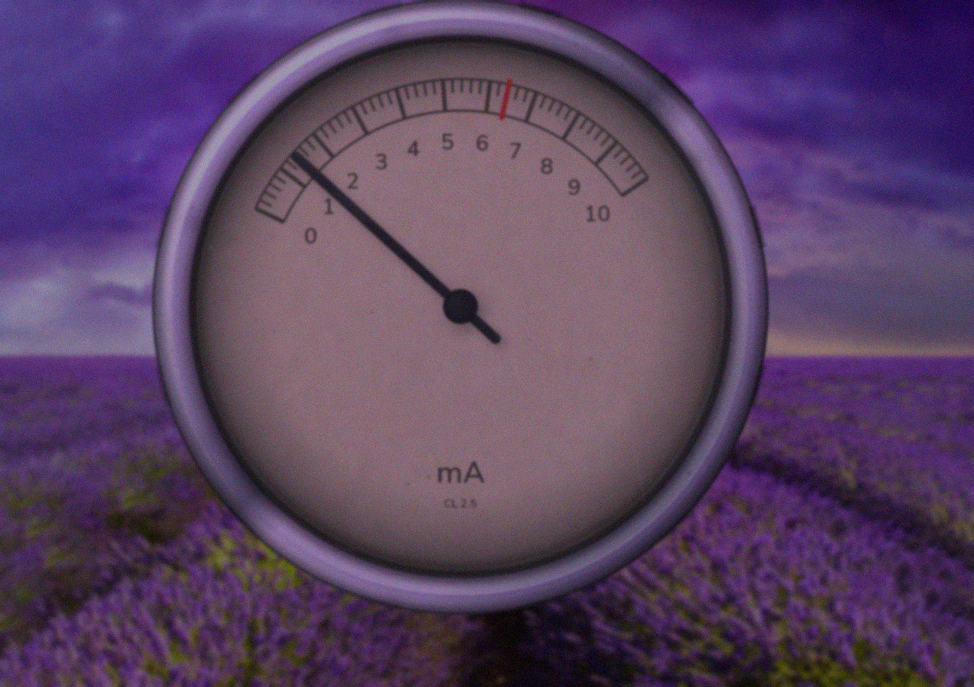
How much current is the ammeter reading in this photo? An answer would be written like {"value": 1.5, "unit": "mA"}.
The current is {"value": 1.4, "unit": "mA"}
